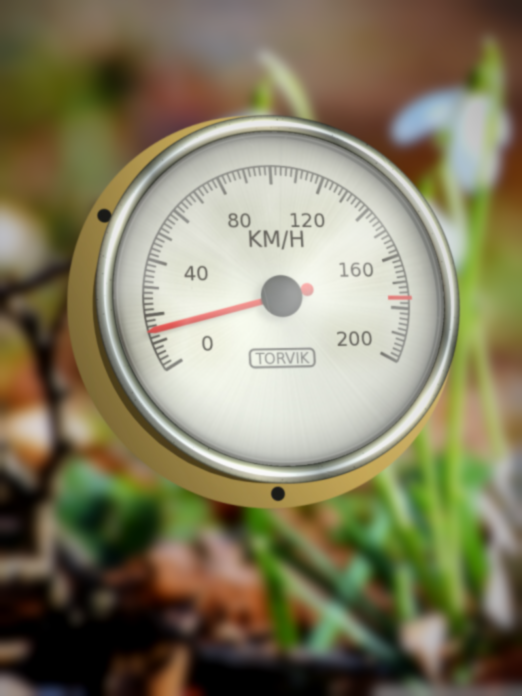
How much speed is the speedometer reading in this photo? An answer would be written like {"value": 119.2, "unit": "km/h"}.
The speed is {"value": 14, "unit": "km/h"}
